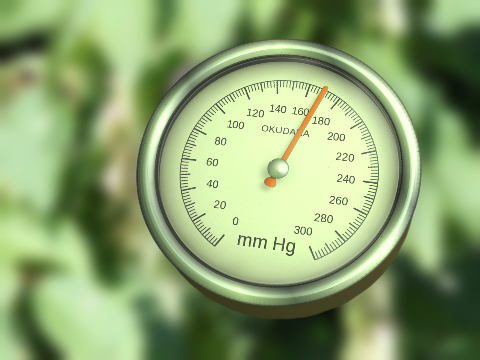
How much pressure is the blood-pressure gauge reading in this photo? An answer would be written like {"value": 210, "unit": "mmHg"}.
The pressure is {"value": 170, "unit": "mmHg"}
